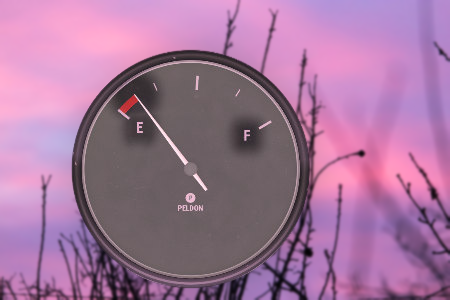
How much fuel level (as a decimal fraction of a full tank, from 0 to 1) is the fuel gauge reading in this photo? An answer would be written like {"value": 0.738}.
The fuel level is {"value": 0.125}
